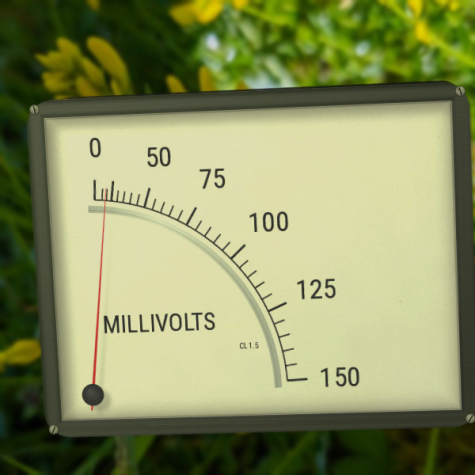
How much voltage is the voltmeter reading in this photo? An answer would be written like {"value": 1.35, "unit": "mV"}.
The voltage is {"value": 20, "unit": "mV"}
